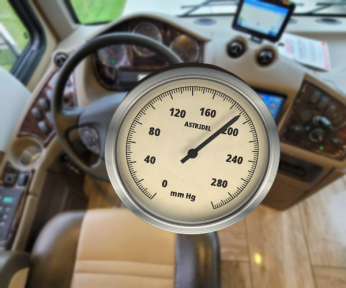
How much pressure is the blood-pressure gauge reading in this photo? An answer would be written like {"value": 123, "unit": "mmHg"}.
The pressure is {"value": 190, "unit": "mmHg"}
